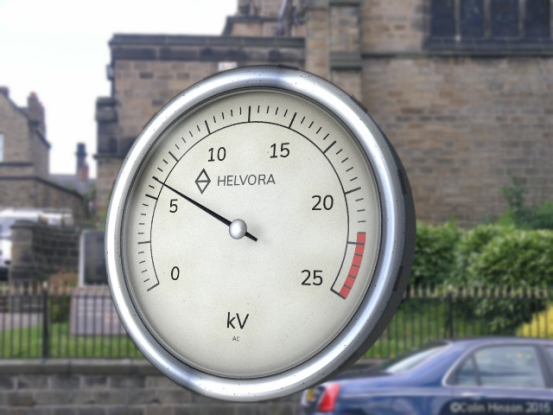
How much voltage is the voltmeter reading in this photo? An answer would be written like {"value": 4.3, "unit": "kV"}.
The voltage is {"value": 6, "unit": "kV"}
